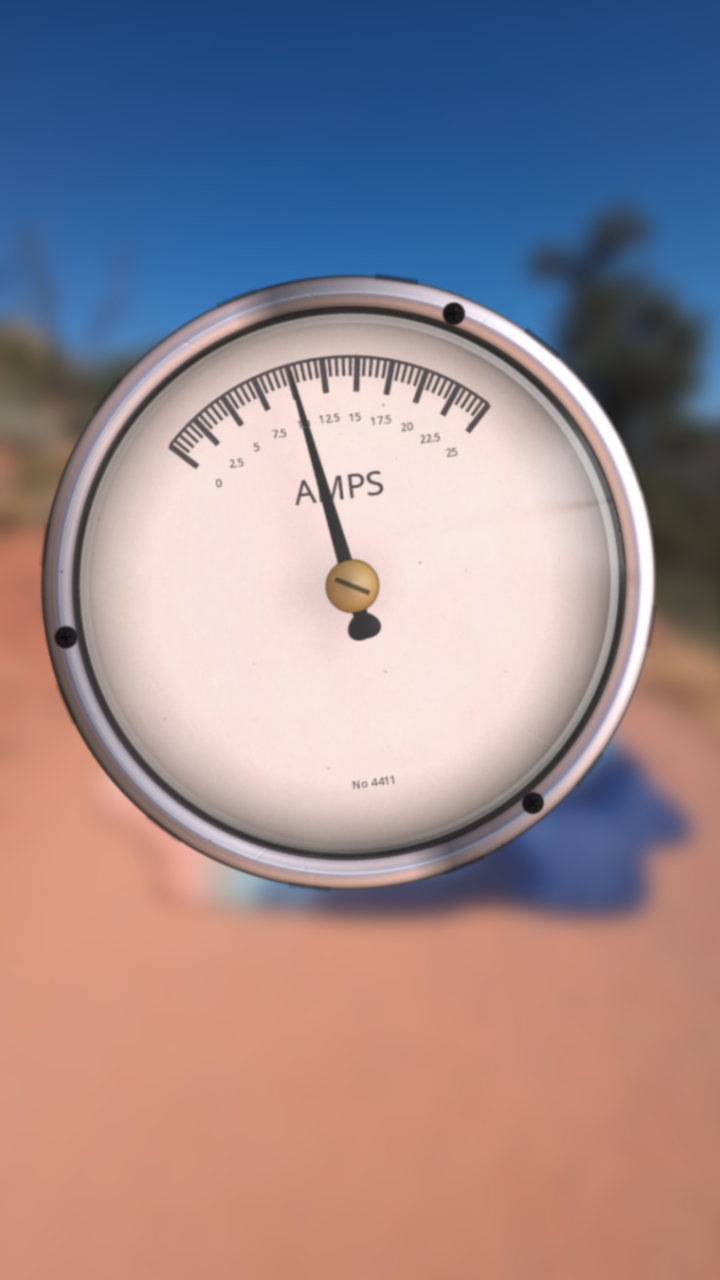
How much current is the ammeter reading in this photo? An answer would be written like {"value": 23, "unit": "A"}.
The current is {"value": 10, "unit": "A"}
